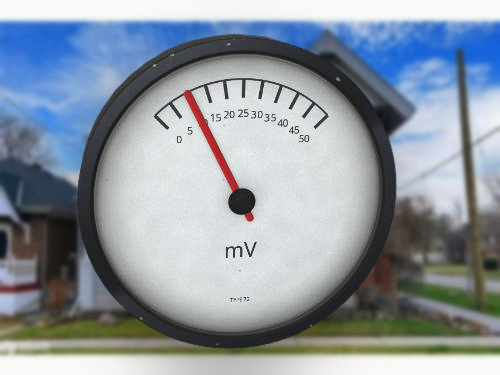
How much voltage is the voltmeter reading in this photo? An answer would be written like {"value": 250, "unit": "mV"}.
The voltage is {"value": 10, "unit": "mV"}
